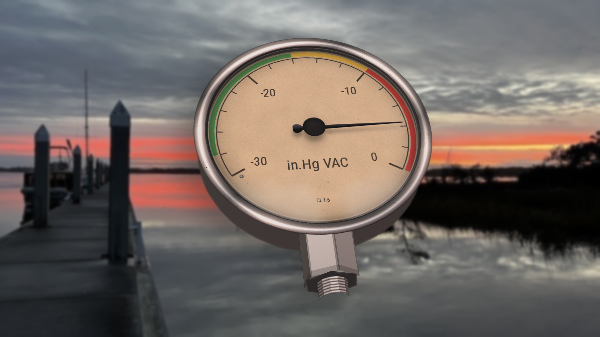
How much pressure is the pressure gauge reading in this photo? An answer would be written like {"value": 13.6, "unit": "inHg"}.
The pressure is {"value": -4, "unit": "inHg"}
